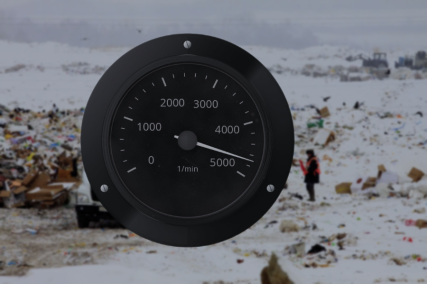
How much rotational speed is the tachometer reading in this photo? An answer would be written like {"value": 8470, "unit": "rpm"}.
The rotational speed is {"value": 4700, "unit": "rpm"}
